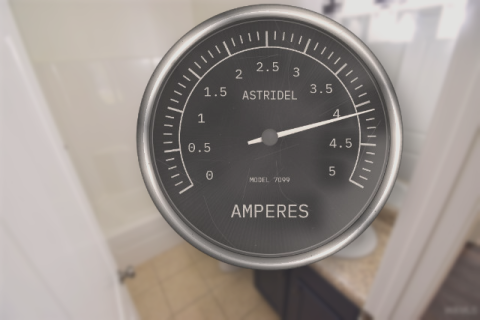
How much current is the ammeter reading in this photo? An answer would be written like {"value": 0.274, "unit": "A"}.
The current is {"value": 4.1, "unit": "A"}
